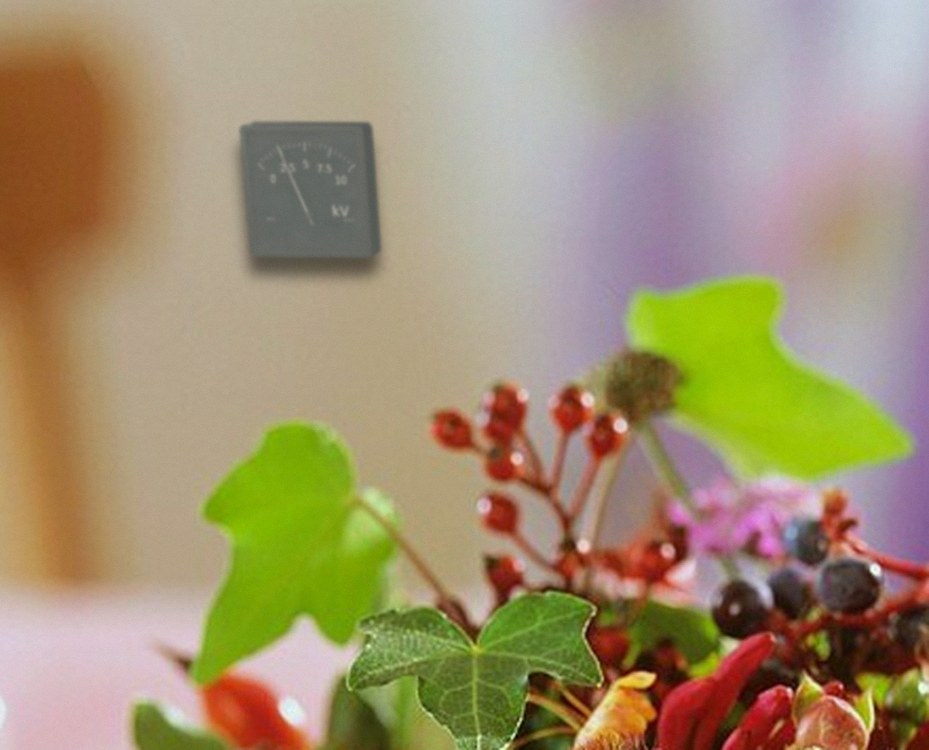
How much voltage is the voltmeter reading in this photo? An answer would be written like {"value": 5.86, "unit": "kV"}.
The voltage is {"value": 2.5, "unit": "kV"}
